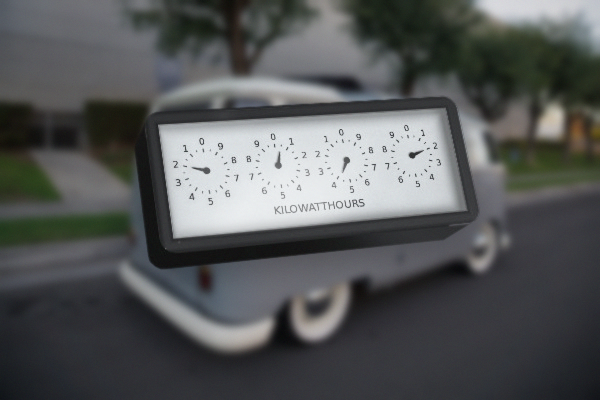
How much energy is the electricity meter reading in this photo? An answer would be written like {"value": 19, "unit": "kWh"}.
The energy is {"value": 2042, "unit": "kWh"}
